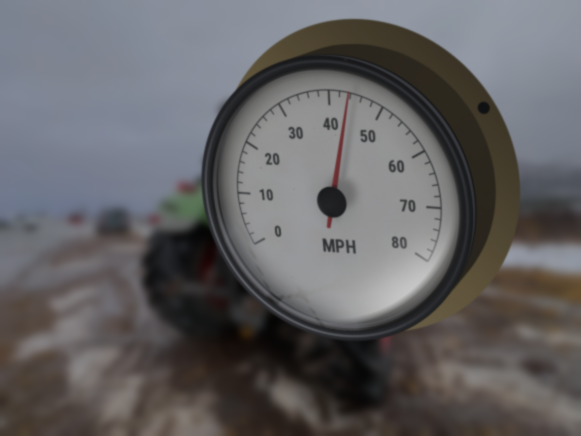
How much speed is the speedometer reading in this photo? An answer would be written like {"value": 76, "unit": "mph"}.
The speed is {"value": 44, "unit": "mph"}
